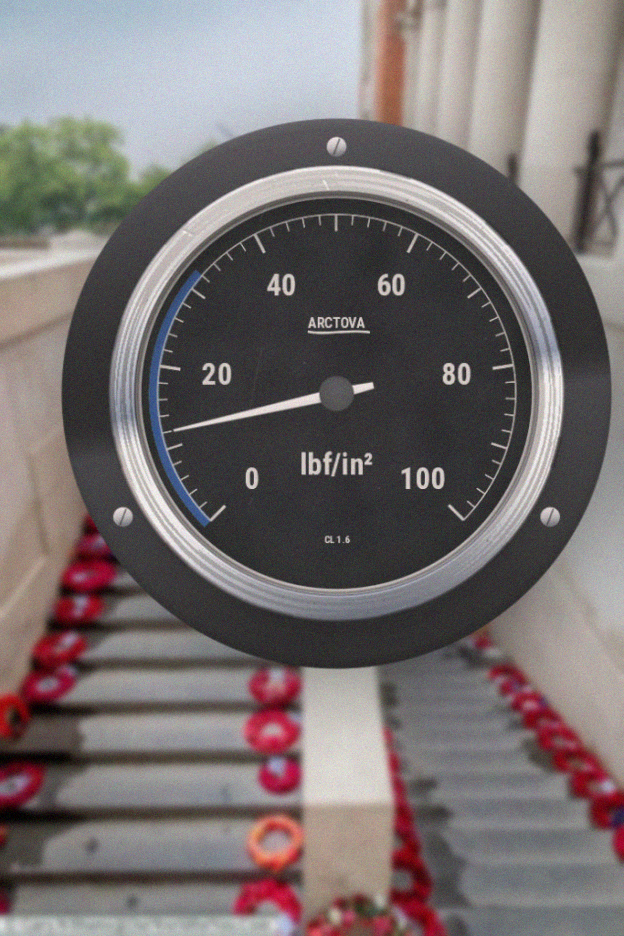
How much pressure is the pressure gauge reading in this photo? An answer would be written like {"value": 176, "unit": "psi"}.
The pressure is {"value": 12, "unit": "psi"}
